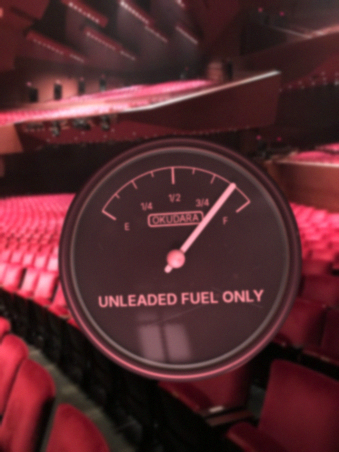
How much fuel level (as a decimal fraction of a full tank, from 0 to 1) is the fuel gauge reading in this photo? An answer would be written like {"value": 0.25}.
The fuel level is {"value": 0.875}
